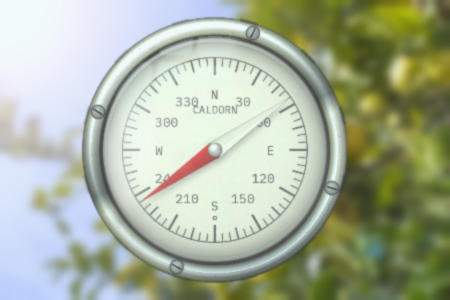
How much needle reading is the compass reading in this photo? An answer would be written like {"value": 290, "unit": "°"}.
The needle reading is {"value": 235, "unit": "°"}
